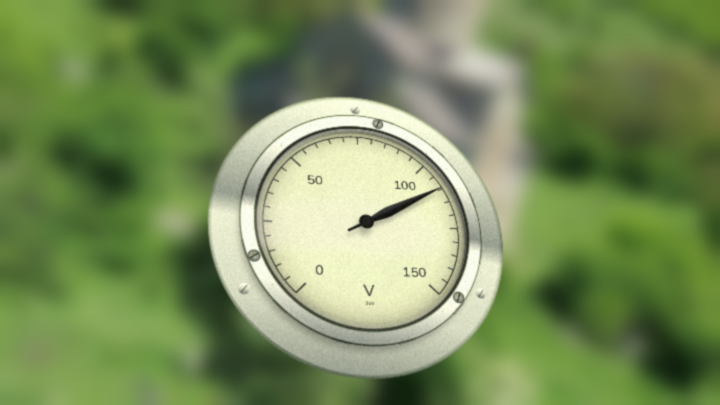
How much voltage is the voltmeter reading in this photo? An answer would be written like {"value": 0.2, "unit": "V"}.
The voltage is {"value": 110, "unit": "V"}
